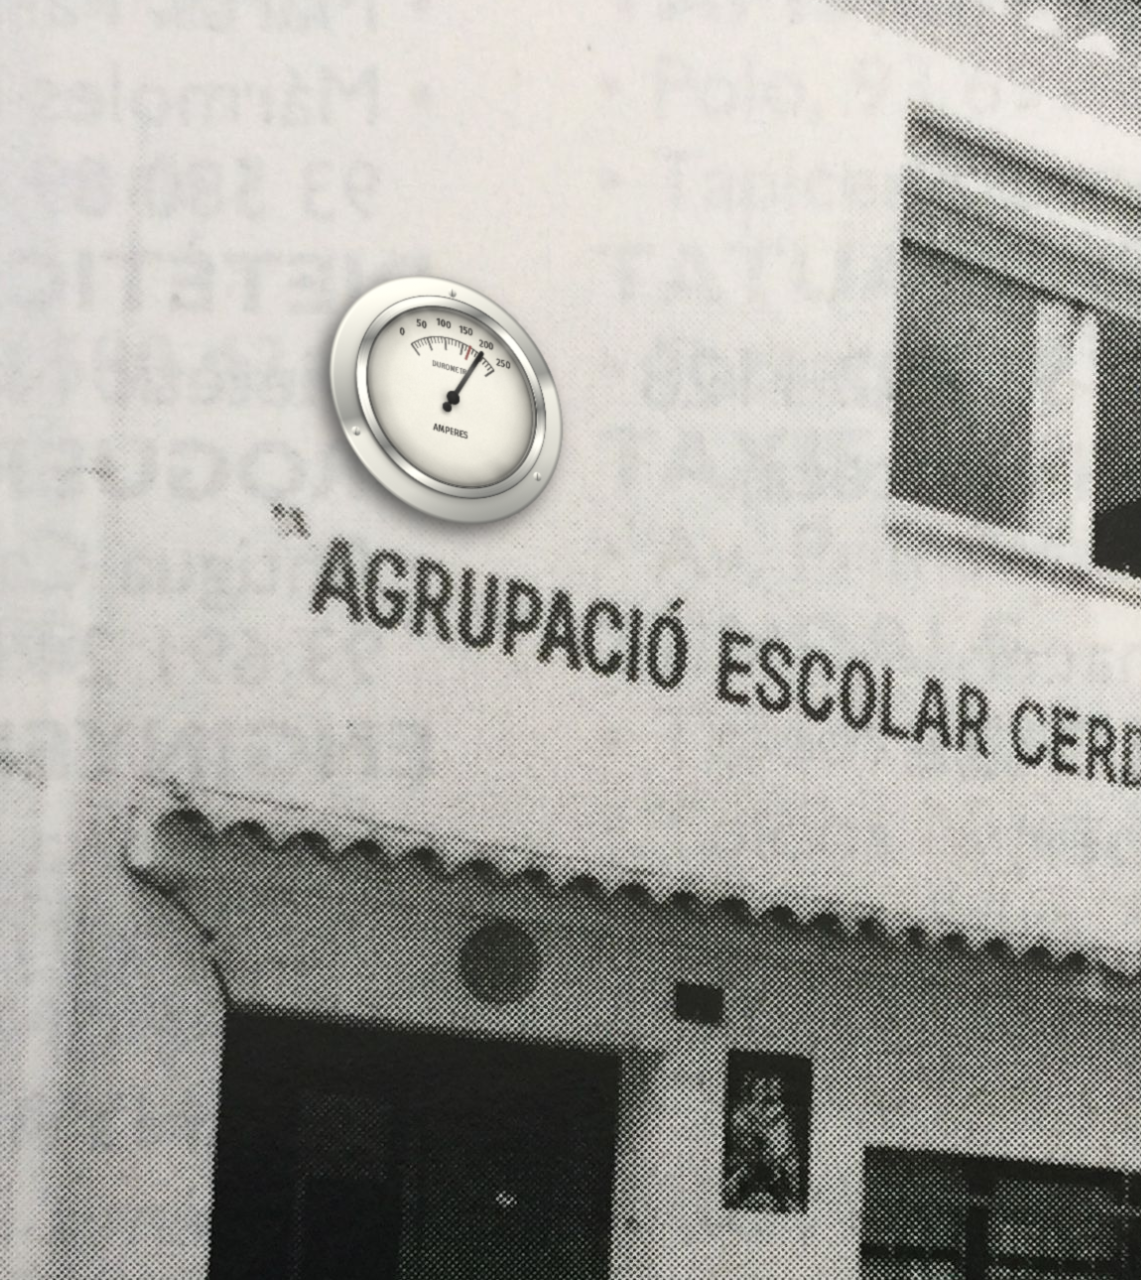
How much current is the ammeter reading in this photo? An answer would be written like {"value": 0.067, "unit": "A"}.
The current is {"value": 200, "unit": "A"}
